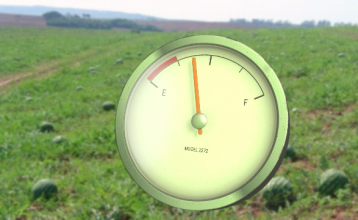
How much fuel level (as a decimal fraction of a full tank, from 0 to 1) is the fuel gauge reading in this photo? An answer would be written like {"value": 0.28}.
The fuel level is {"value": 0.375}
